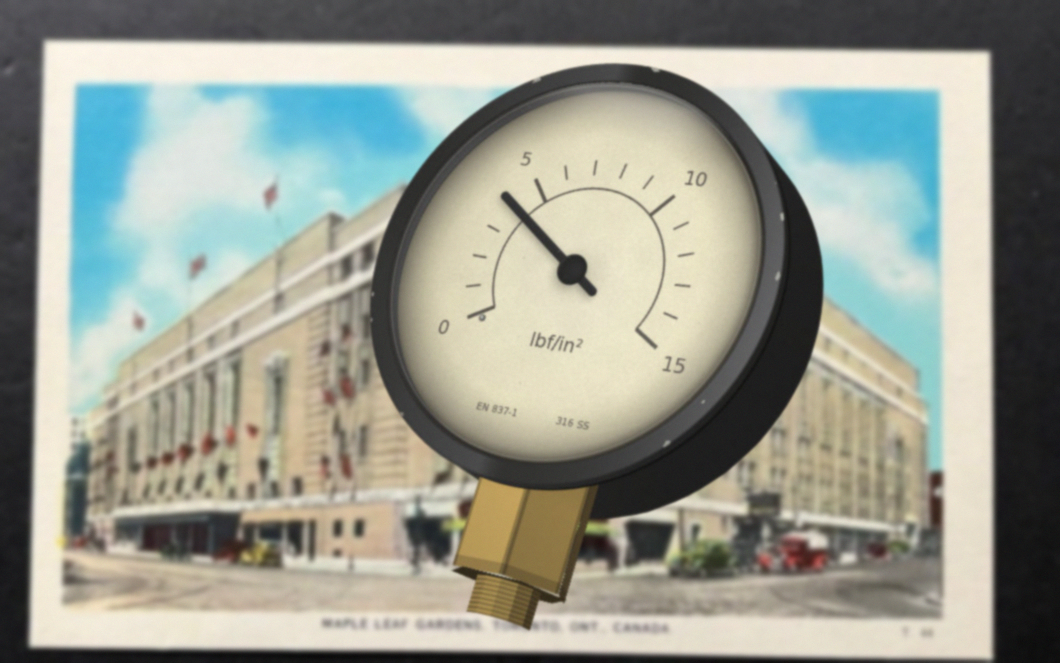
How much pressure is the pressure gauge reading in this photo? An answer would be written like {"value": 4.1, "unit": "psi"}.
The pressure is {"value": 4, "unit": "psi"}
